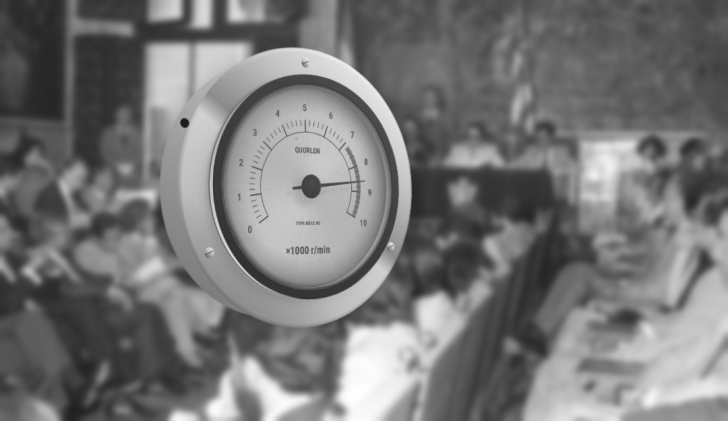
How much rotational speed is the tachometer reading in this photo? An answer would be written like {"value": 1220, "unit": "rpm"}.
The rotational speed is {"value": 8600, "unit": "rpm"}
